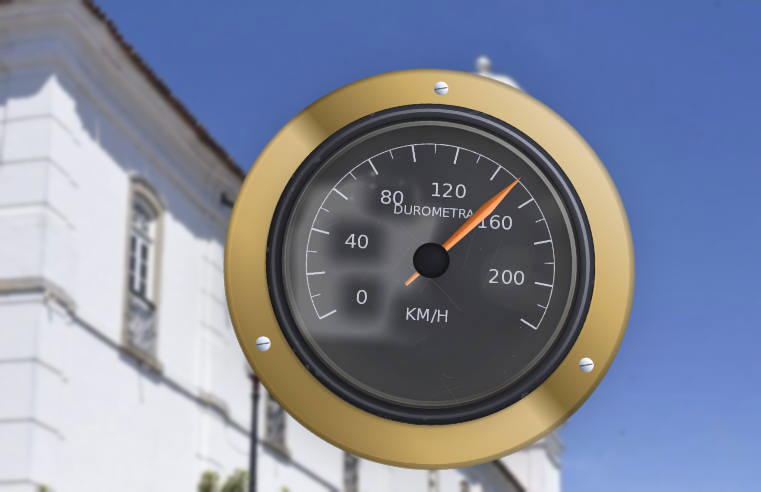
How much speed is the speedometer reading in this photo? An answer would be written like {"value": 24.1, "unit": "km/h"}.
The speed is {"value": 150, "unit": "km/h"}
